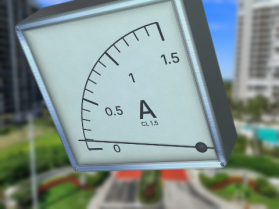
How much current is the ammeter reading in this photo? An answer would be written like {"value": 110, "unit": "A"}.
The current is {"value": 0.1, "unit": "A"}
